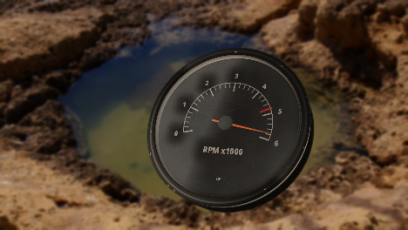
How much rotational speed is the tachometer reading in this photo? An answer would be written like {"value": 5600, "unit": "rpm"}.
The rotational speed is {"value": 5800, "unit": "rpm"}
